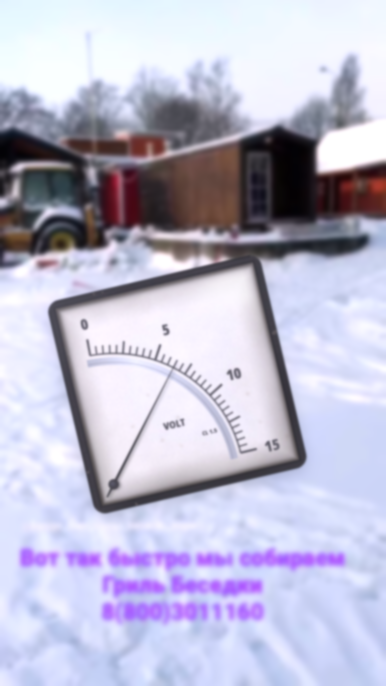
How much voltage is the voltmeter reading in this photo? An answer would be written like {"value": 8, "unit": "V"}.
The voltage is {"value": 6.5, "unit": "V"}
